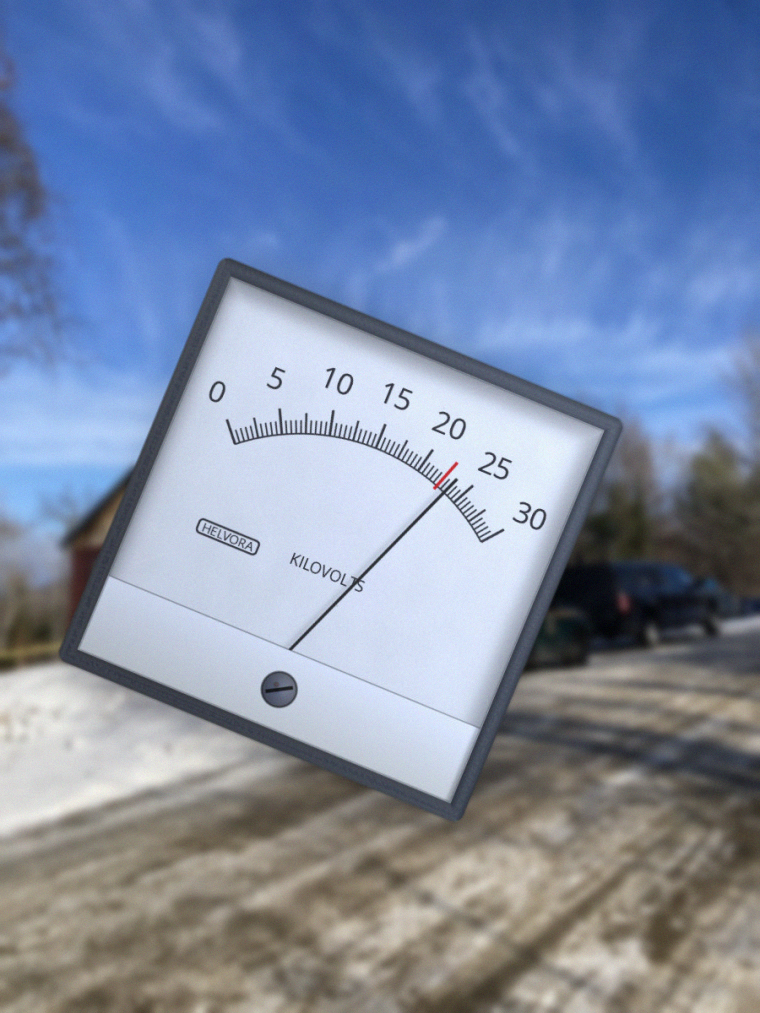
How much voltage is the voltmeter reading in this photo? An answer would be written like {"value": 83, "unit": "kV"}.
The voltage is {"value": 23.5, "unit": "kV"}
